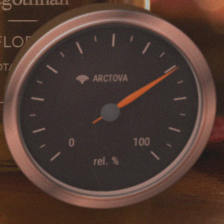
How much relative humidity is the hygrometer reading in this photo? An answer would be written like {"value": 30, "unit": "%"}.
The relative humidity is {"value": 70, "unit": "%"}
